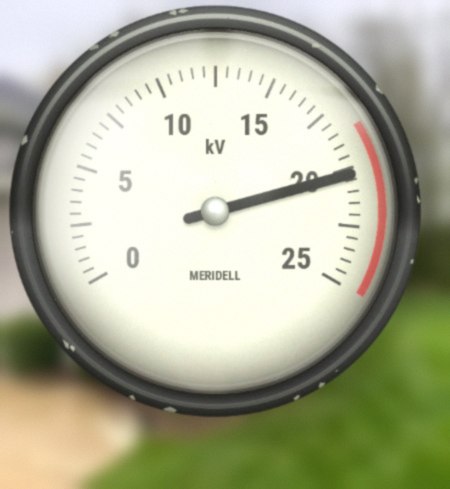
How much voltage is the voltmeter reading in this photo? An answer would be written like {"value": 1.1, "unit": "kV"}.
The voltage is {"value": 20.25, "unit": "kV"}
